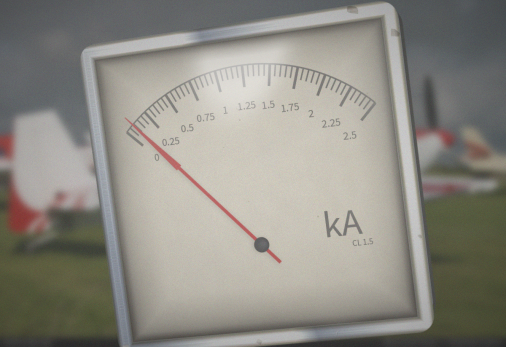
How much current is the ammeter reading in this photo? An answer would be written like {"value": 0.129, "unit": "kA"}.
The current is {"value": 0.1, "unit": "kA"}
